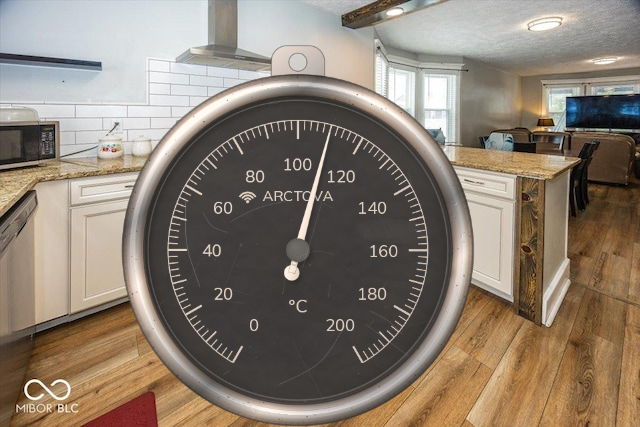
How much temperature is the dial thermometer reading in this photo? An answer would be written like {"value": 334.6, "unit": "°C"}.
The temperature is {"value": 110, "unit": "°C"}
